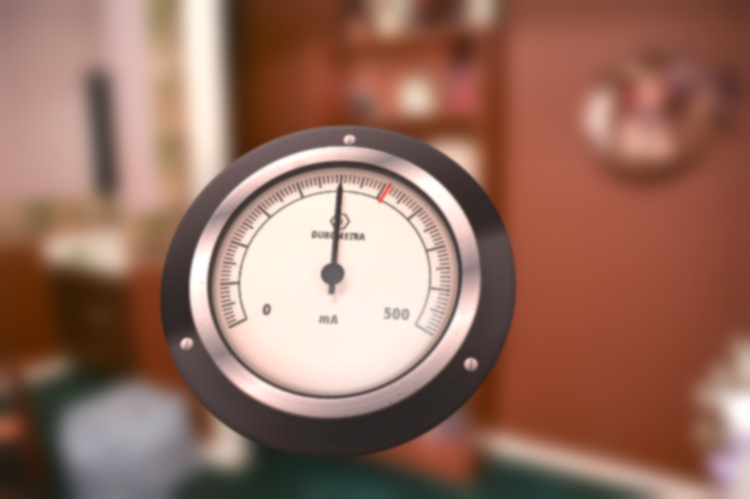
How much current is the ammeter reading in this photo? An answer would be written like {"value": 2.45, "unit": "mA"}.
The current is {"value": 250, "unit": "mA"}
